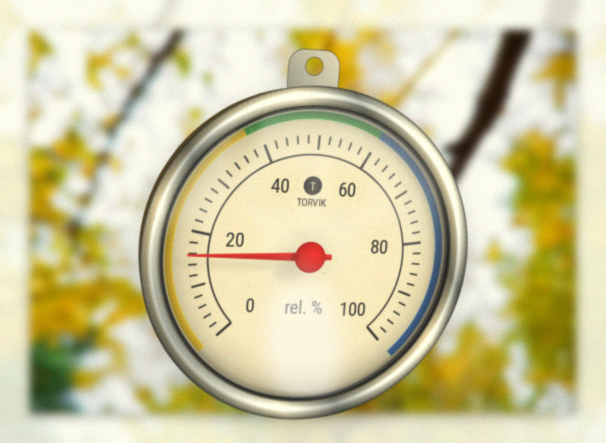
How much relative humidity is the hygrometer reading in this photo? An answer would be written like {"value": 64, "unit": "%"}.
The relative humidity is {"value": 16, "unit": "%"}
